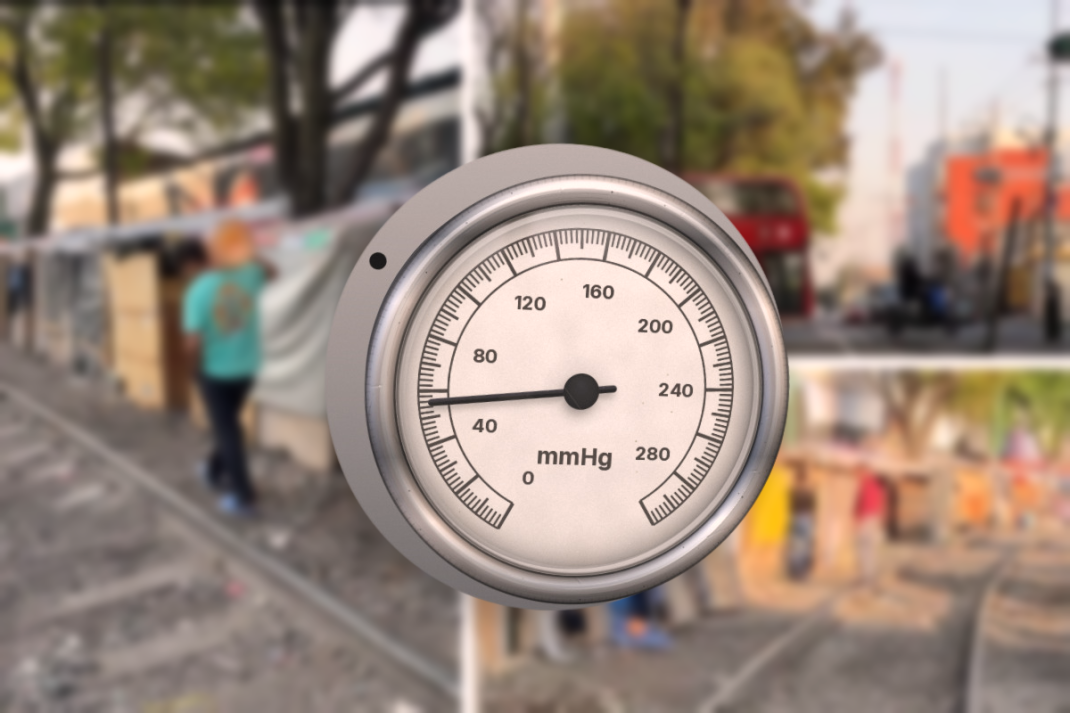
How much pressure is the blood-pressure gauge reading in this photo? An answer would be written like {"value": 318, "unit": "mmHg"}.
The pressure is {"value": 56, "unit": "mmHg"}
